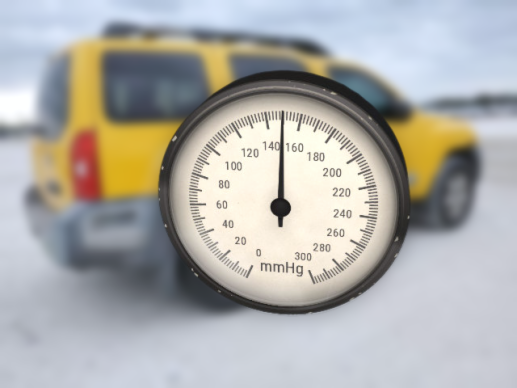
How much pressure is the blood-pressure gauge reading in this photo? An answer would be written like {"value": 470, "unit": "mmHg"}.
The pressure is {"value": 150, "unit": "mmHg"}
